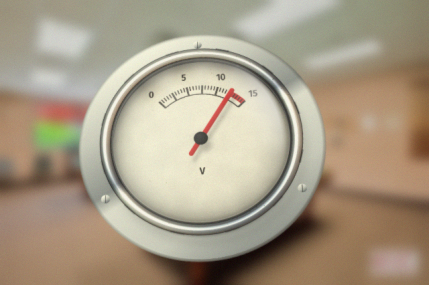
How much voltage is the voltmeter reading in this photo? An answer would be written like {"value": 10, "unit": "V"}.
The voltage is {"value": 12.5, "unit": "V"}
